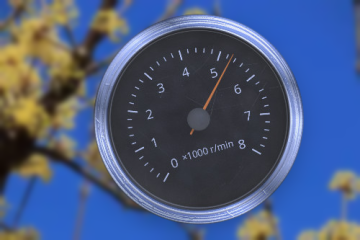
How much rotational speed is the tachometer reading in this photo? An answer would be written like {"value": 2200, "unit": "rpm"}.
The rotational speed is {"value": 5300, "unit": "rpm"}
